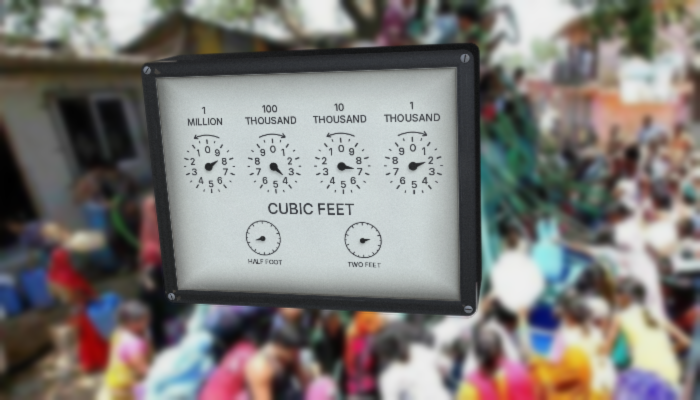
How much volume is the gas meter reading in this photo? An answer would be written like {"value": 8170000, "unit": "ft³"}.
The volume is {"value": 837200, "unit": "ft³"}
